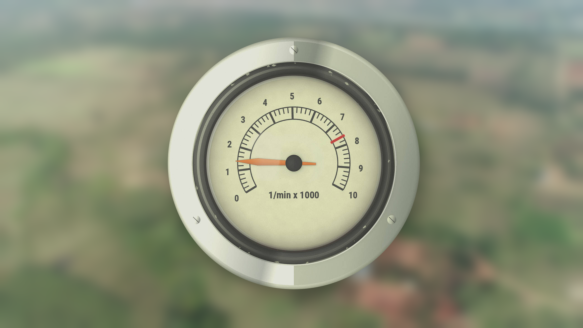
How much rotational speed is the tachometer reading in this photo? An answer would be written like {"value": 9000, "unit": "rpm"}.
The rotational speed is {"value": 1400, "unit": "rpm"}
